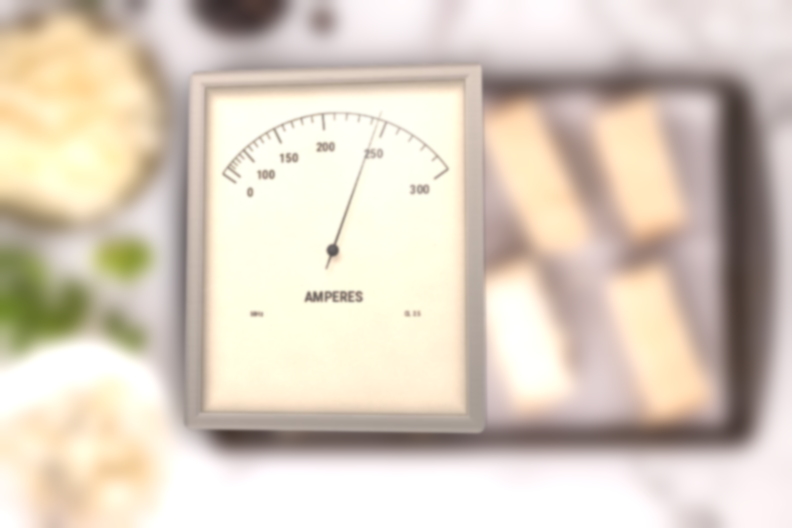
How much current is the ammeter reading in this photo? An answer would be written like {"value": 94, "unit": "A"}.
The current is {"value": 245, "unit": "A"}
